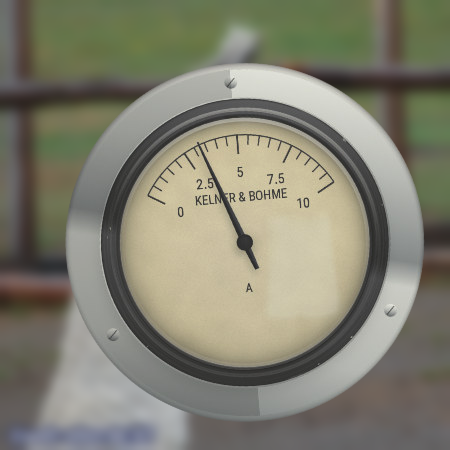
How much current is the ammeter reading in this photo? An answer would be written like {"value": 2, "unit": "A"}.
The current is {"value": 3.25, "unit": "A"}
